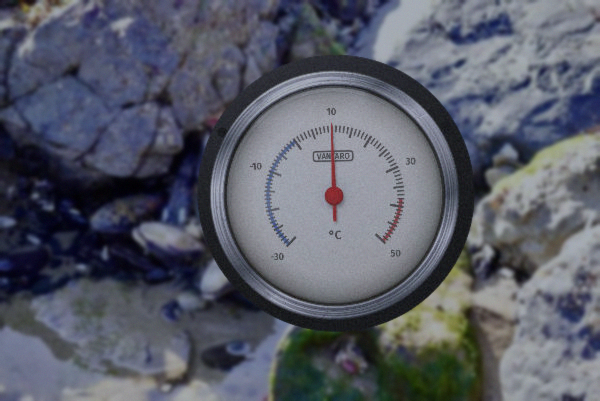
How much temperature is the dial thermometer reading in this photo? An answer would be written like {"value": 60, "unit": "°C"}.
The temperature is {"value": 10, "unit": "°C"}
